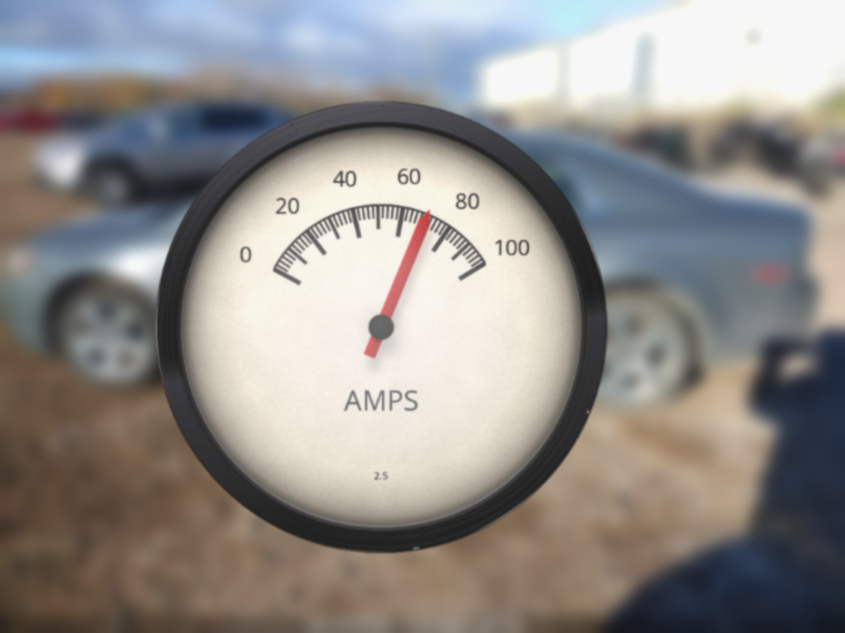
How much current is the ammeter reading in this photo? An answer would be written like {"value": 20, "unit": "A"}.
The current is {"value": 70, "unit": "A"}
